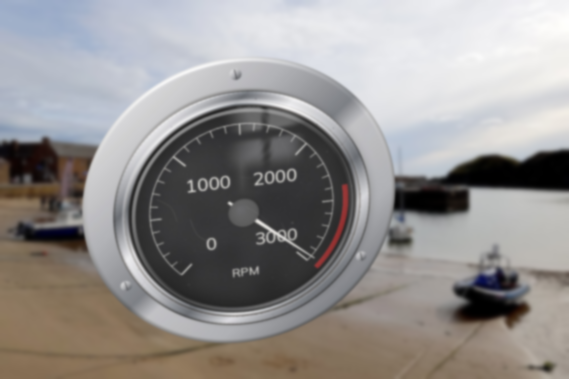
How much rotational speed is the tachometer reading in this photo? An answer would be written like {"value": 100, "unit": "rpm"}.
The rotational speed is {"value": 2950, "unit": "rpm"}
